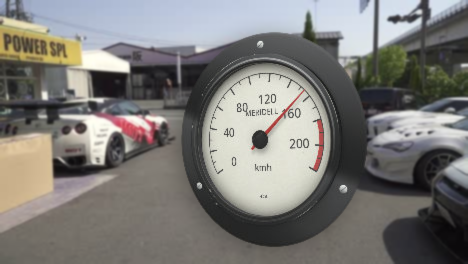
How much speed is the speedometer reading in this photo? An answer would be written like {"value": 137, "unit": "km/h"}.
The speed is {"value": 155, "unit": "km/h"}
